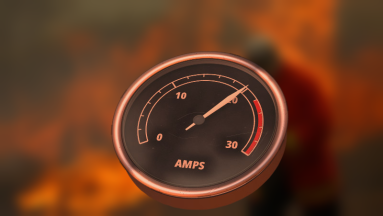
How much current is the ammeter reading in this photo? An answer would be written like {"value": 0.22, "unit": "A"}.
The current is {"value": 20, "unit": "A"}
